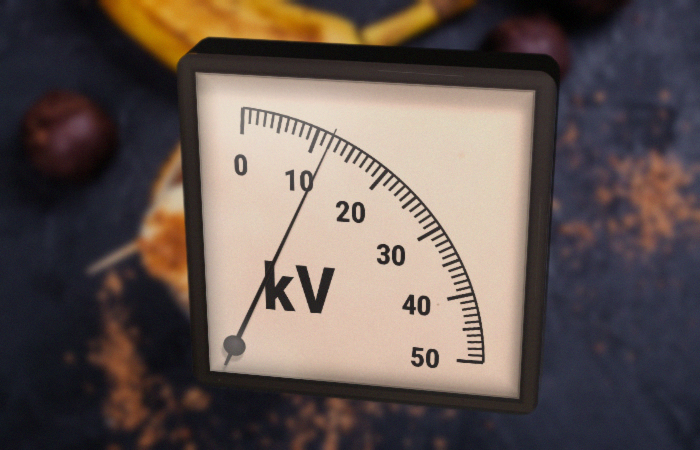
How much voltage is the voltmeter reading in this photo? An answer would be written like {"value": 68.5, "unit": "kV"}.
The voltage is {"value": 12, "unit": "kV"}
